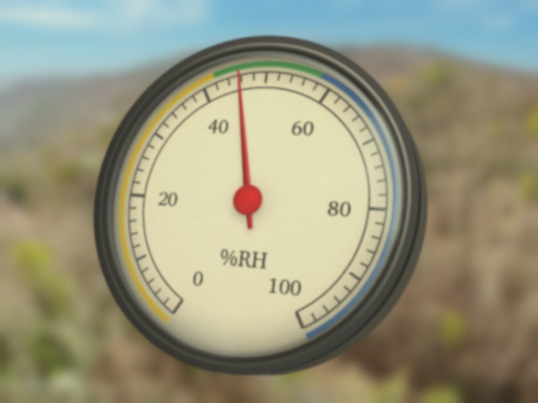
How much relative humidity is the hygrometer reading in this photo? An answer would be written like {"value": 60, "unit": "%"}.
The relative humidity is {"value": 46, "unit": "%"}
